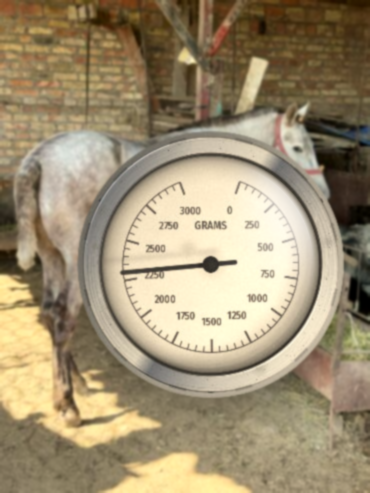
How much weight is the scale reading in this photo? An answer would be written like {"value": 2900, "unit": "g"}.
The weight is {"value": 2300, "unit": "g"}
